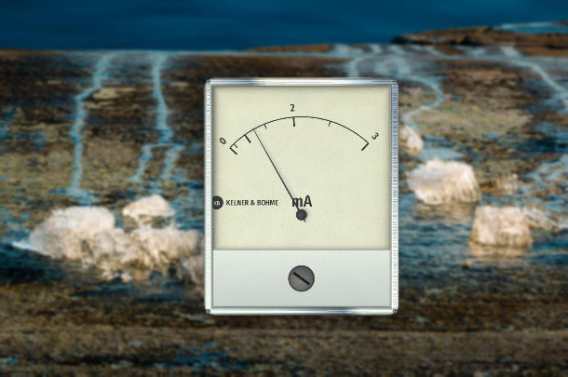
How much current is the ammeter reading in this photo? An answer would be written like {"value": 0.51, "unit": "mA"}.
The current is {"value": 1.25, "unit": "mA"}
